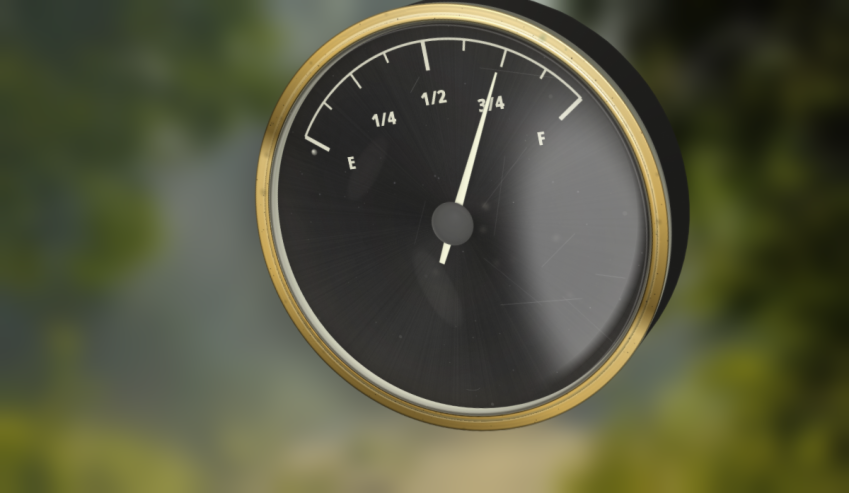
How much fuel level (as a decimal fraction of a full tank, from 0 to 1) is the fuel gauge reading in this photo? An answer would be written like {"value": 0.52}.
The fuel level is {"value": 0.75}
